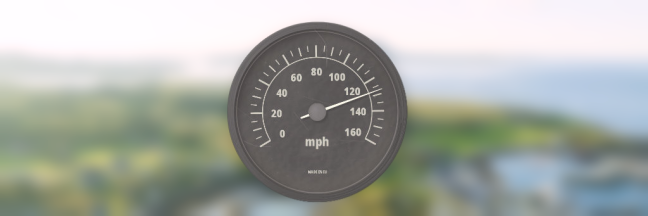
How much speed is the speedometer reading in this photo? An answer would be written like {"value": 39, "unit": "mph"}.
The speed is {"value": 127.5, "unit": "mph"}
